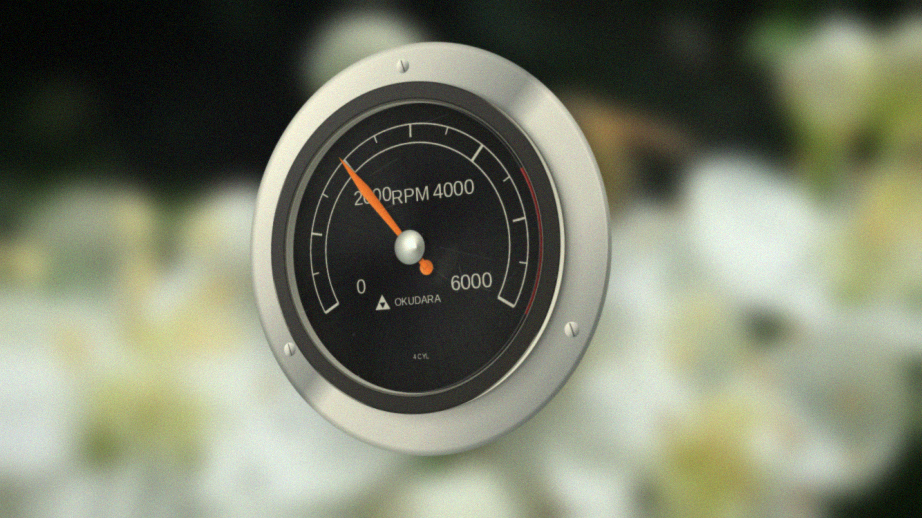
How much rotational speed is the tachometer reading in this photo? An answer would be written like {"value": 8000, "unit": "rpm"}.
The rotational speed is {"value": 2000, "unit": "rpm"}
